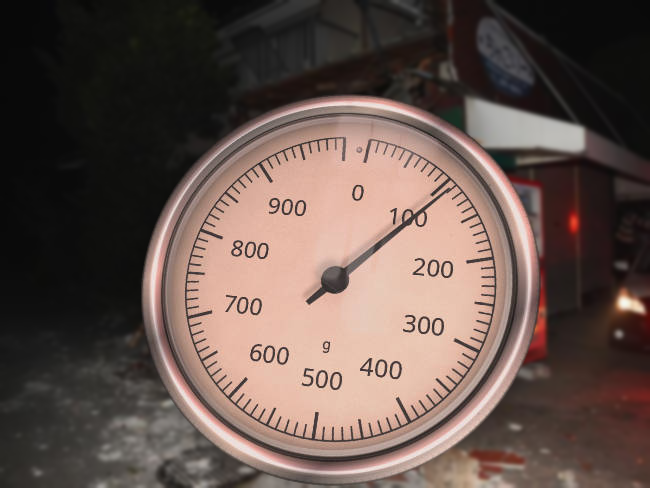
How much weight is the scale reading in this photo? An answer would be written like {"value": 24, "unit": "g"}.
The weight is {"value": 110, "unit": "g"}
